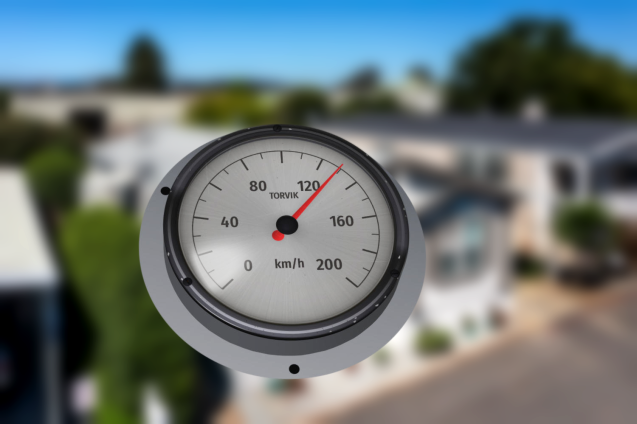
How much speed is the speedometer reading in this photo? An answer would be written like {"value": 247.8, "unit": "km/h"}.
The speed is {"value": 130, "unit": "km/h"}
